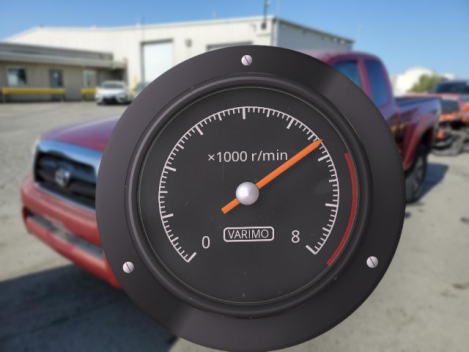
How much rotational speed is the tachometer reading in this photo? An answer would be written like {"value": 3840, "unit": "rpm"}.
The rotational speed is {"value": 5700, "unit": "rpm"}
